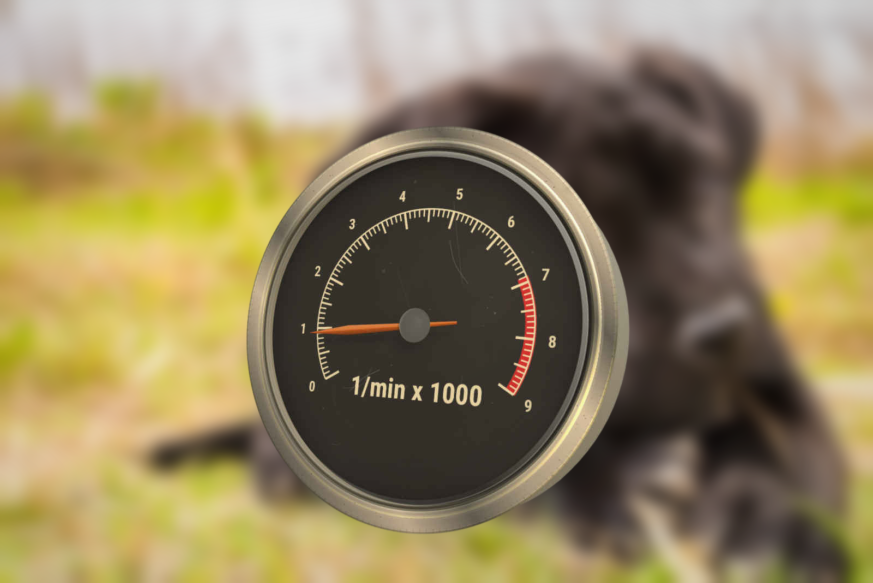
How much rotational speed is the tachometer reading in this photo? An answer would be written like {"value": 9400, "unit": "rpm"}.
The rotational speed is {"value": 900, "unit": "rpm"}
